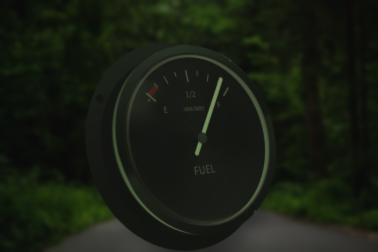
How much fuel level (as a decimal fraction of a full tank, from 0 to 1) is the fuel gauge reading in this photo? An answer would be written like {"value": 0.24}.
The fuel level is {"value": 0.875}
